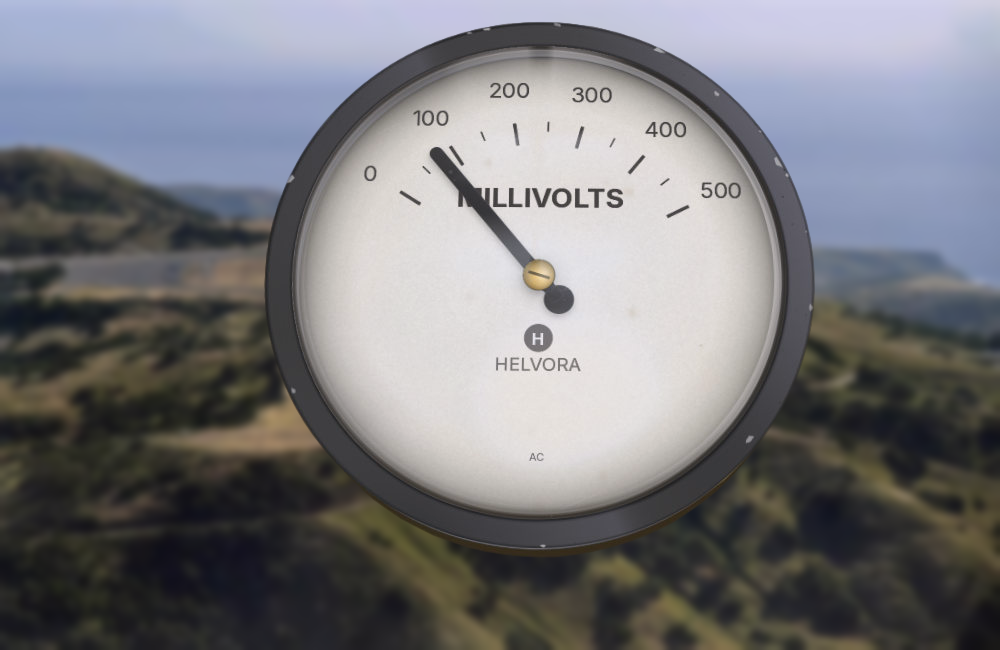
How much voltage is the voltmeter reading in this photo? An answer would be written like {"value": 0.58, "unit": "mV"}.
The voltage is {"value": 75, "unit": "mV"}
